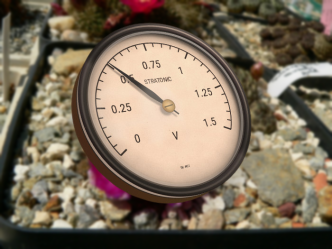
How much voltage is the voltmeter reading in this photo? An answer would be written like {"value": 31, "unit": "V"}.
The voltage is {"value": 0.5, "unit": "V"}
